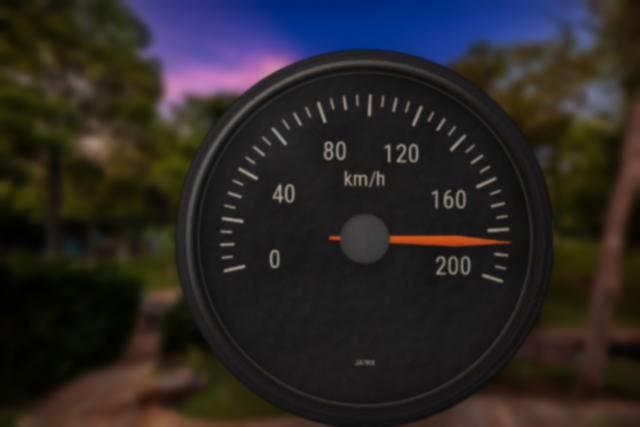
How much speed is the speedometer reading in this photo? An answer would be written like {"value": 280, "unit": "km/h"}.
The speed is {"value": 185, "unit": "km/h"}
